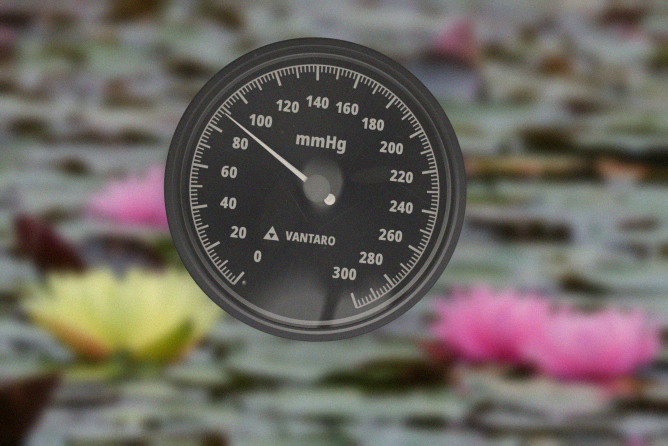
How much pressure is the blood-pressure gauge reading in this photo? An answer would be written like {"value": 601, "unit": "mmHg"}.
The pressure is {"value": 88, "unit": "mmHg"}
